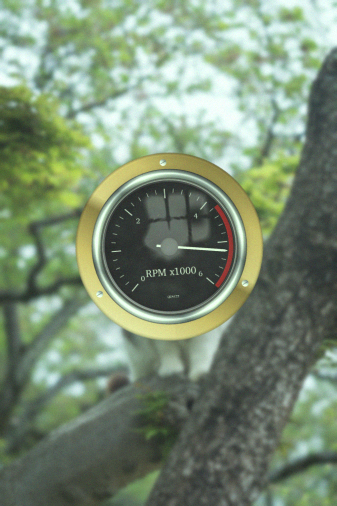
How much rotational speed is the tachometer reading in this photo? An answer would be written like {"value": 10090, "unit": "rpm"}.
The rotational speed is {"value": 5200, "unit": "rpm"}
